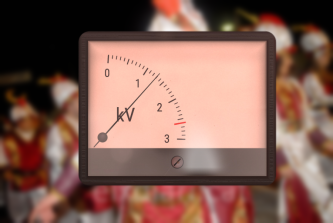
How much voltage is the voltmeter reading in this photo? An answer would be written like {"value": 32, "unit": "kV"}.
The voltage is {"value": 1.3, "unit": "kV"}
